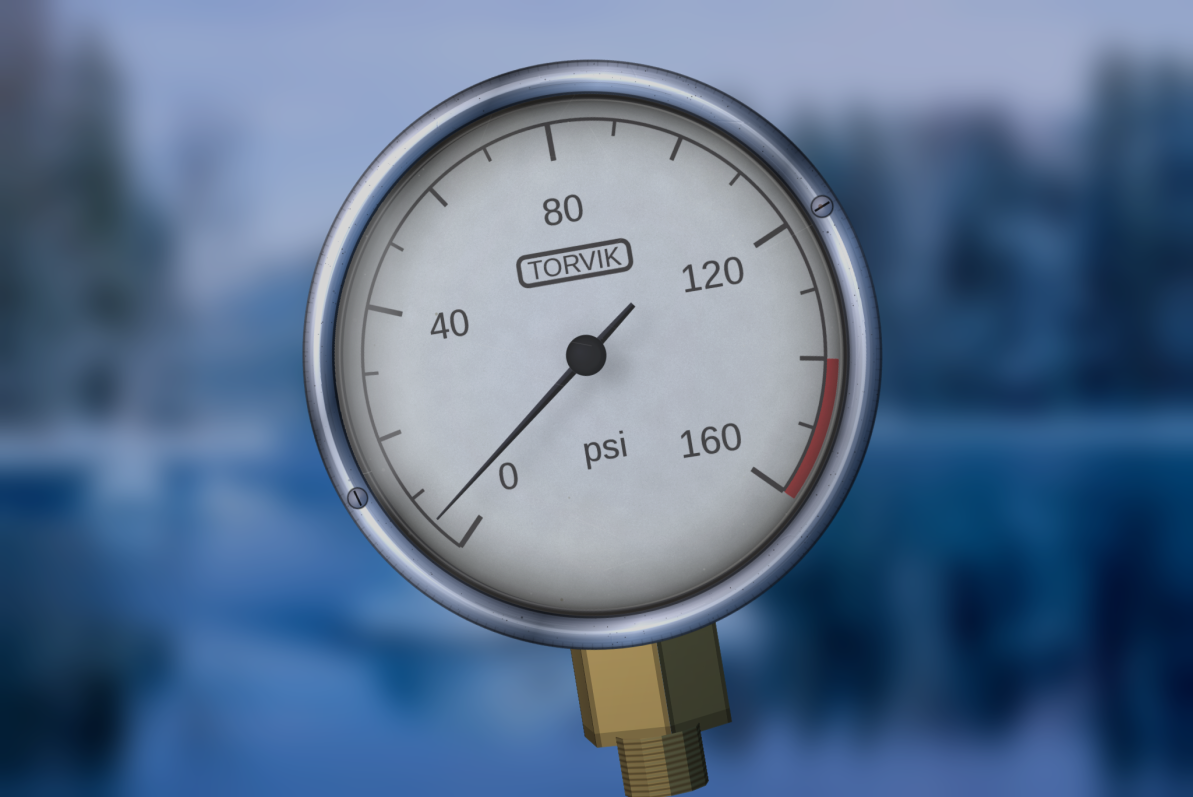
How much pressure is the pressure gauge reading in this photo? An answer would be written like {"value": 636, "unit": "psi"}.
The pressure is {"value": 5, "unit": "psi"}
